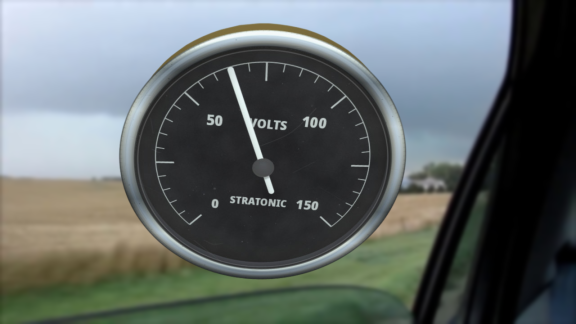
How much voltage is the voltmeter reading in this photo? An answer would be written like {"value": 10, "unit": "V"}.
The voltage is {"value": 65, "unit": "V"}
